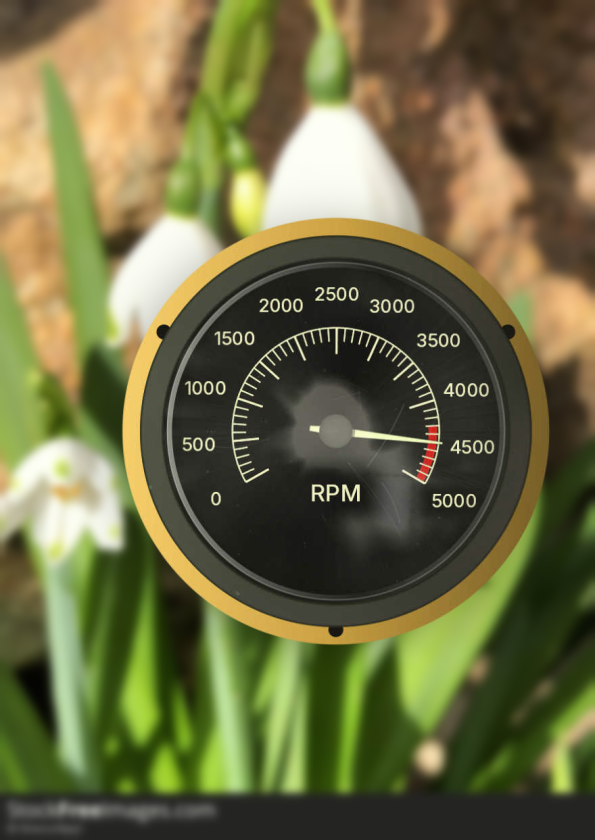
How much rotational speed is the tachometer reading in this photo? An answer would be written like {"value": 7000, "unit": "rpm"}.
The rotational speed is {"value": 4500, "unit": "rpm"}
